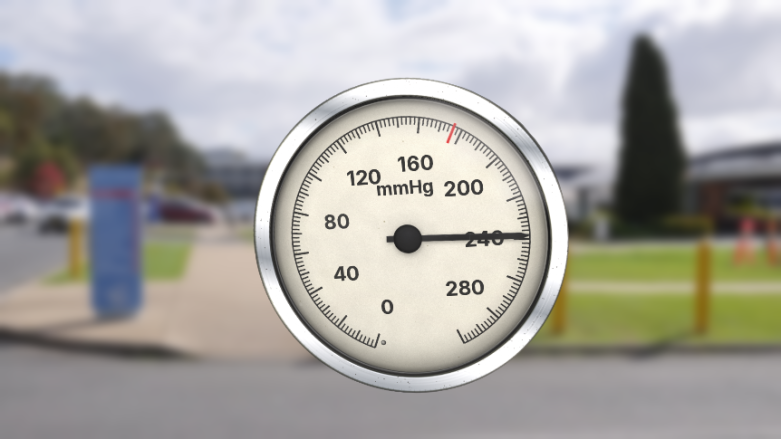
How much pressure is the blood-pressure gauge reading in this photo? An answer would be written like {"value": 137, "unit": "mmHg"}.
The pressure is {"value": 238, "unit": "mmHg"}
